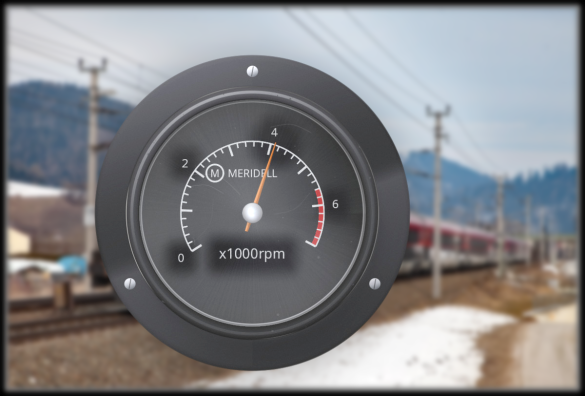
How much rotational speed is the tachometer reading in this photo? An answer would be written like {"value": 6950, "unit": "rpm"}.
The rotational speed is {"value": 4100, "unit": "rpm"}
